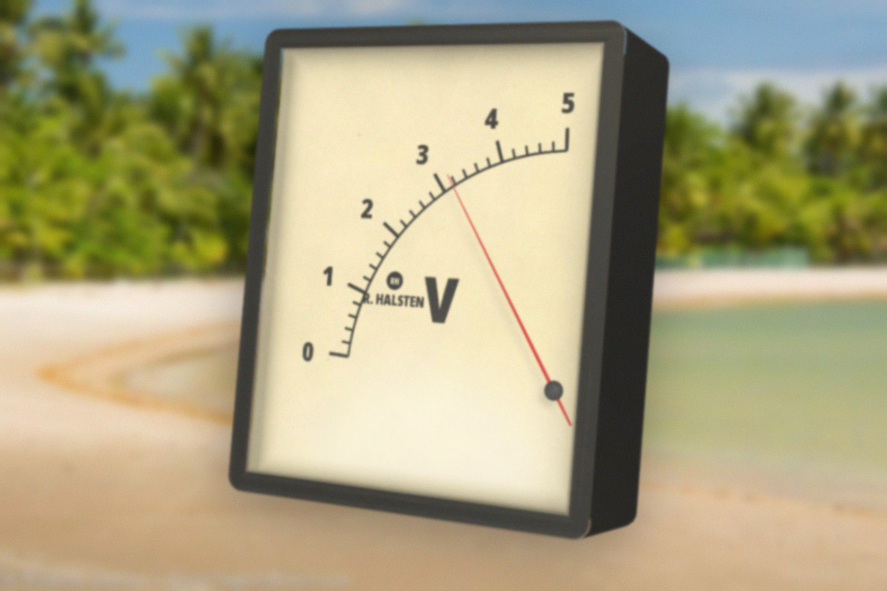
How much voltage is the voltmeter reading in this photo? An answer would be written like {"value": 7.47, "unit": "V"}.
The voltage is {"value": 3.2, "unit": "V"}
